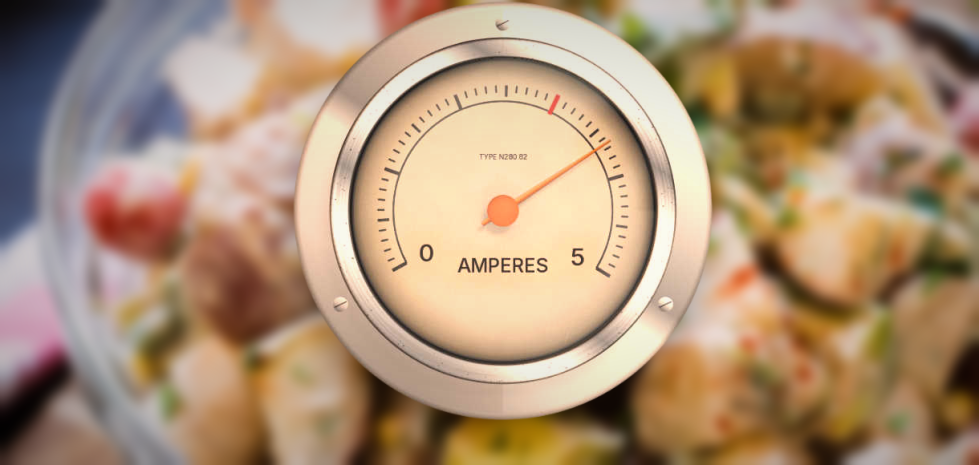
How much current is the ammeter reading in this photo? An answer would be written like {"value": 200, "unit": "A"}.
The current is {"value": 3.65, "unit": "A"}
